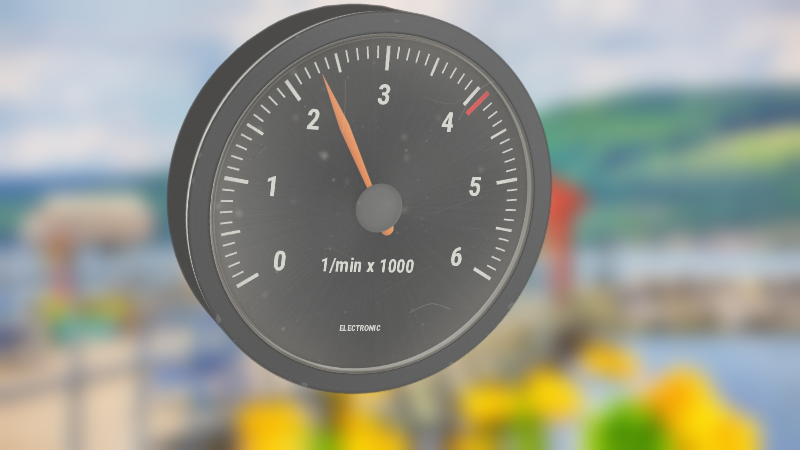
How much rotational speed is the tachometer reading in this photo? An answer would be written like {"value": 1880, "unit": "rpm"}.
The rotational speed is {"value": 2300, "unit": "rpm"}
